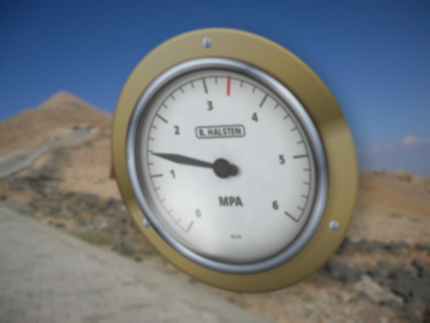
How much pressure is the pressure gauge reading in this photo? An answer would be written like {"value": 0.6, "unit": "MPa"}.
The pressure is {"value": 1.4, "unit": "MPa"}
